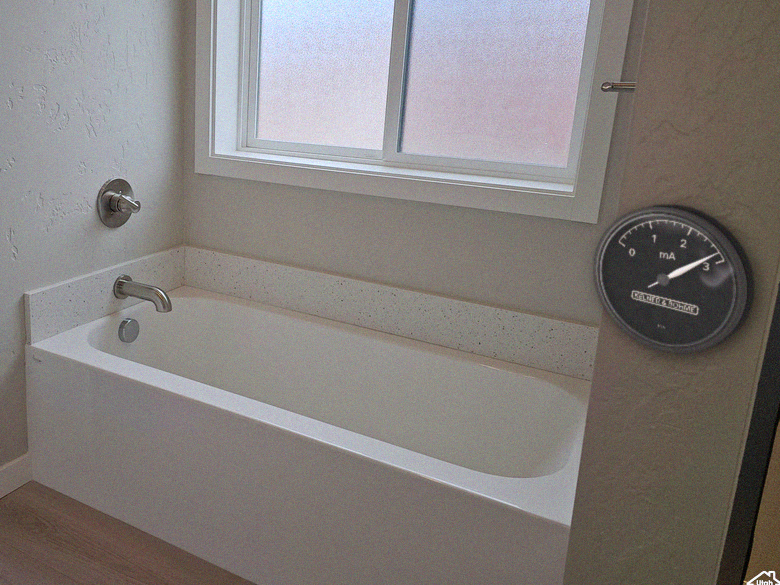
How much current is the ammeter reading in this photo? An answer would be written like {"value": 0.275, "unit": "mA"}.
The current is {"value": 2.8, "unit": "mA"}
